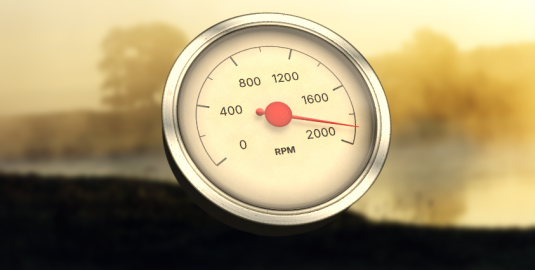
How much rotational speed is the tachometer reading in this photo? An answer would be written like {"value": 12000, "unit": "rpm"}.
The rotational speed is {"value": 1900, "unit": "rpm"}
